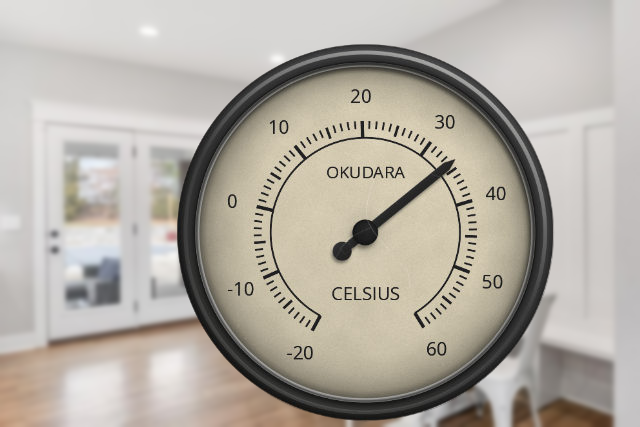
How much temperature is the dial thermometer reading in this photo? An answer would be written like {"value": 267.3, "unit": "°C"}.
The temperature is {"value": 34, "unit": "°C"}
